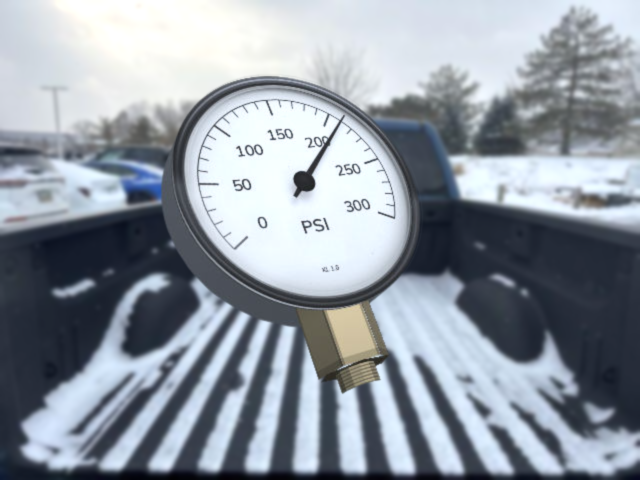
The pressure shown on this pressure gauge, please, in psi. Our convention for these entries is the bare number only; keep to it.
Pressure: 210
